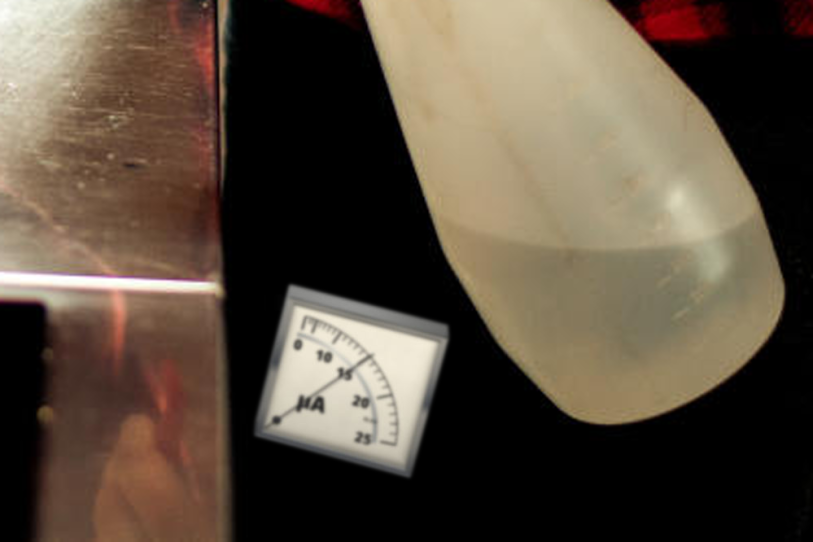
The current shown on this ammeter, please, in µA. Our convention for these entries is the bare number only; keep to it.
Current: 15
